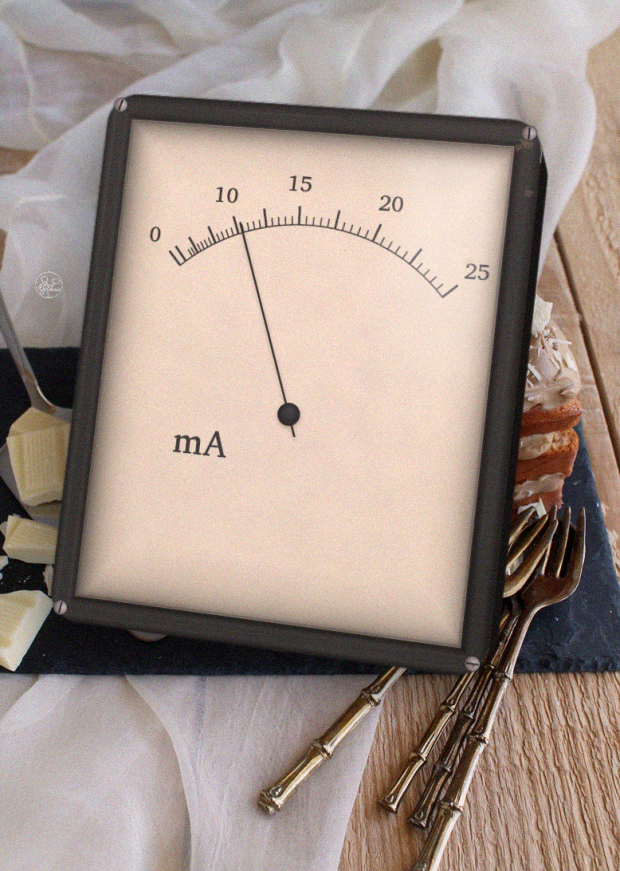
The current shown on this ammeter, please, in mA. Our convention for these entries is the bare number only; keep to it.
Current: 10.5
